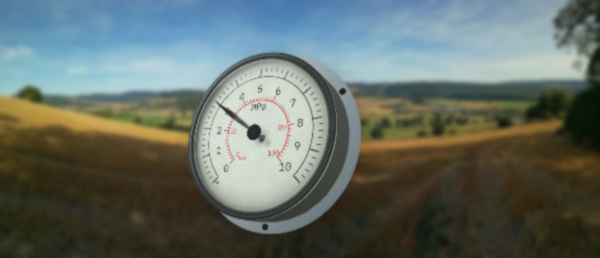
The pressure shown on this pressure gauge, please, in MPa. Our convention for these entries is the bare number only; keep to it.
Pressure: 3
